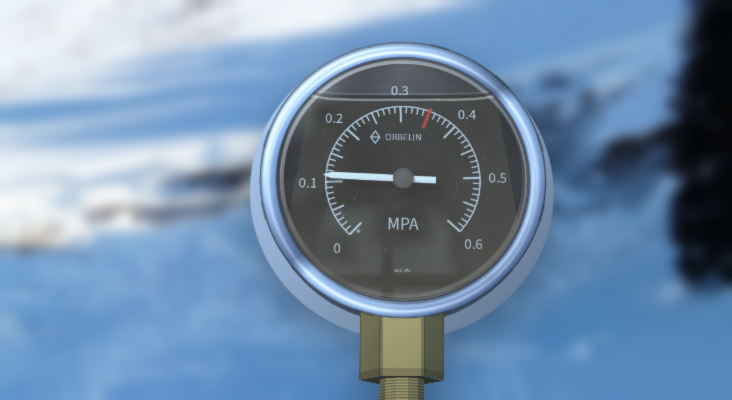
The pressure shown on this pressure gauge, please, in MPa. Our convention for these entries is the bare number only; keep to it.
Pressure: 0.11
